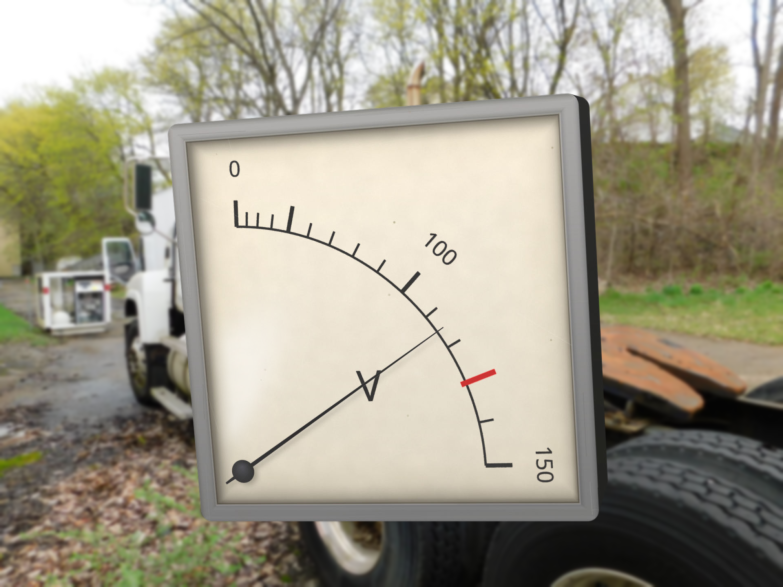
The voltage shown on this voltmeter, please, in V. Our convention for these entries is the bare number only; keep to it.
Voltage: 115
